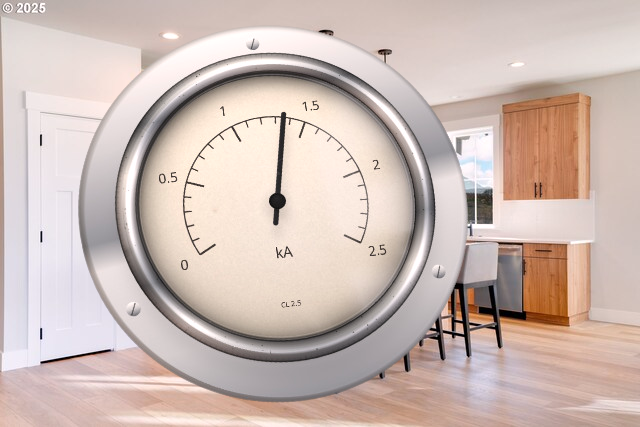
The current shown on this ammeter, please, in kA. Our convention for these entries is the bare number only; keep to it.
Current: 1.35
